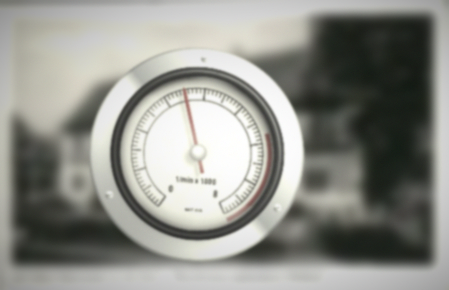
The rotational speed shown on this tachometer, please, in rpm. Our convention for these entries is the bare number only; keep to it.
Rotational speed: 3500
